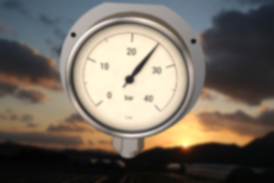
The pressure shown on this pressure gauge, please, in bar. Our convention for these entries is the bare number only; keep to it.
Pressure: 25
